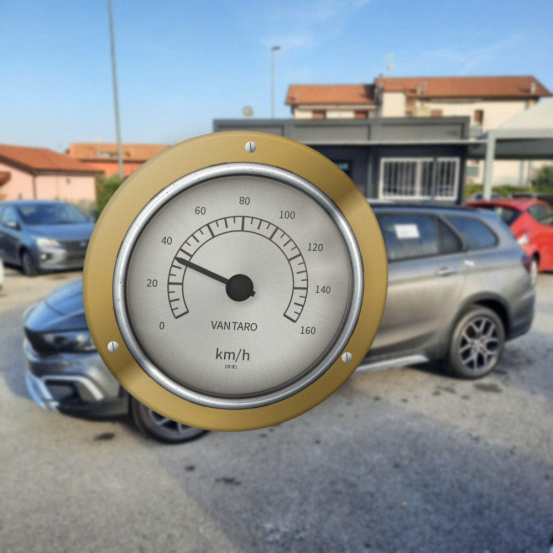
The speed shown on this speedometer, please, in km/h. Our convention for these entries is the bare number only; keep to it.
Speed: 35
